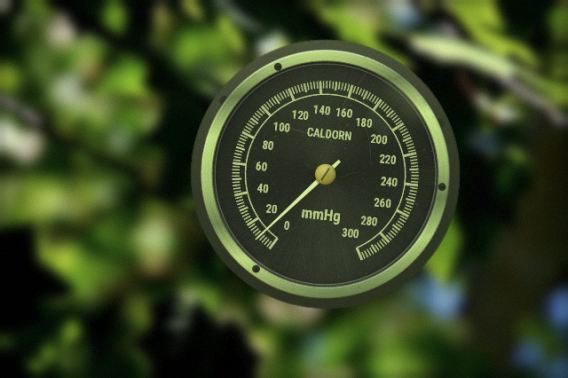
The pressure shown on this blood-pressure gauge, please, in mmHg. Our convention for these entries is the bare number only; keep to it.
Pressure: 10
